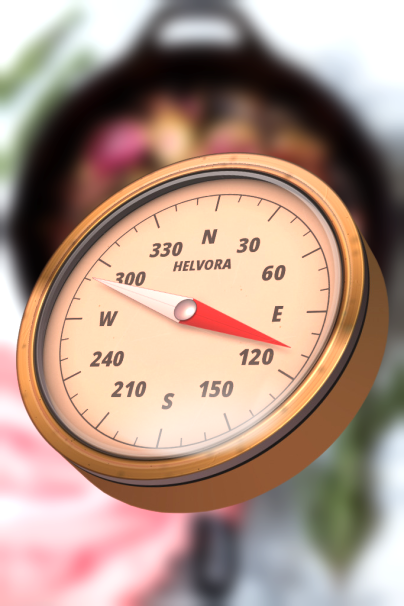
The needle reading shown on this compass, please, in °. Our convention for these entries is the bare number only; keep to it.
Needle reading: 110
